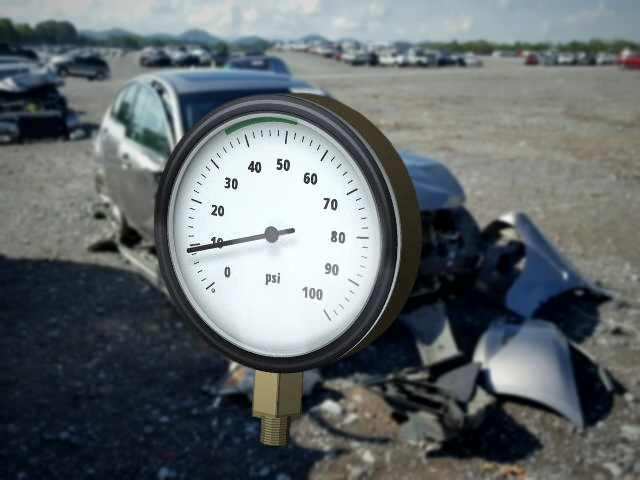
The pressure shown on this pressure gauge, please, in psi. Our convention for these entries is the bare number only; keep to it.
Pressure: 9
